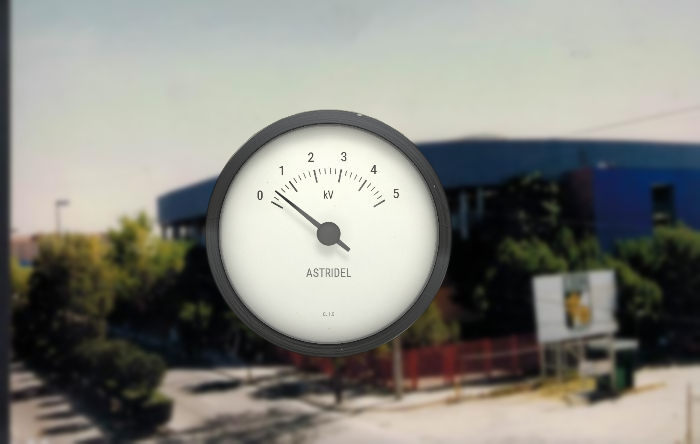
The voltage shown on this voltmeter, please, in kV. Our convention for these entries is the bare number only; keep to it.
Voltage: 0.4
